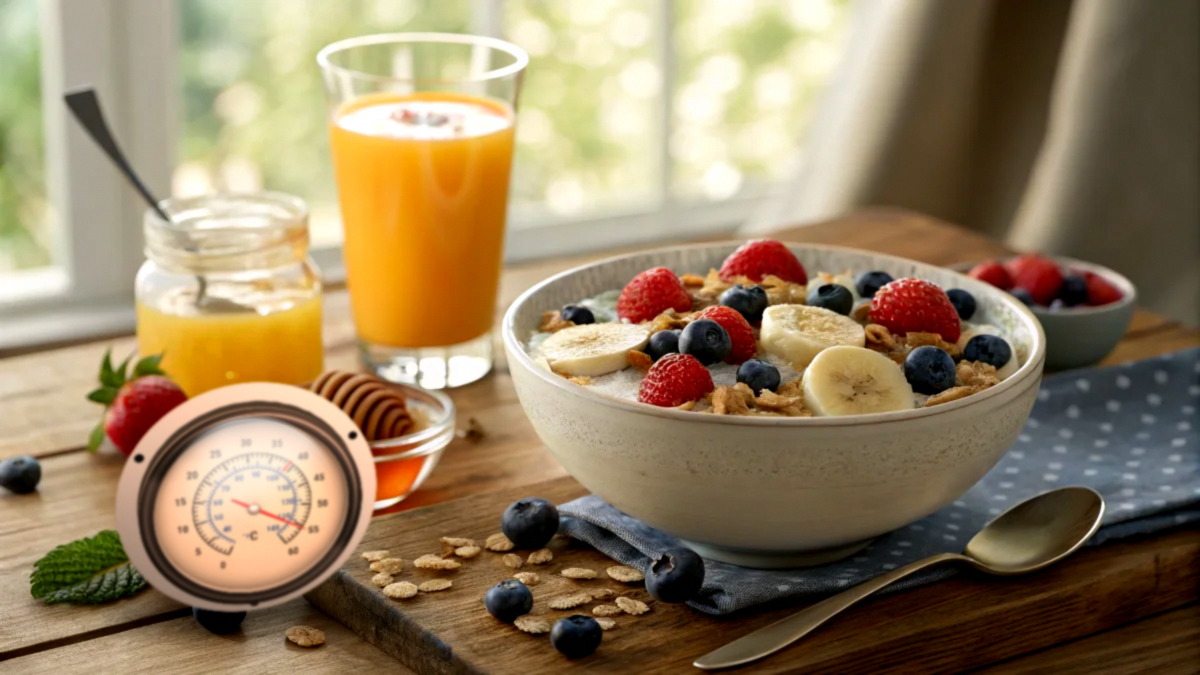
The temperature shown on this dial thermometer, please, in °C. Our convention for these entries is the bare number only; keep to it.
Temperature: 55
